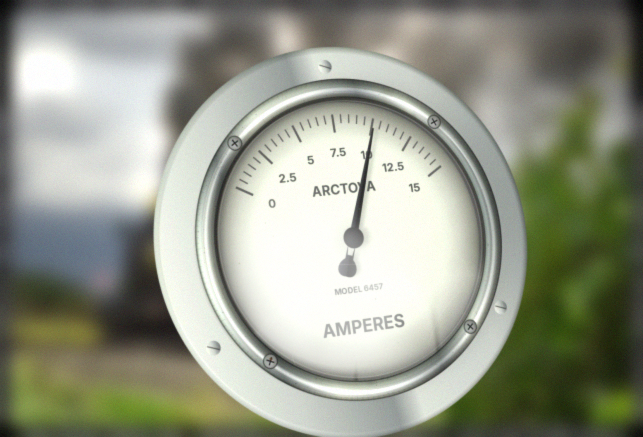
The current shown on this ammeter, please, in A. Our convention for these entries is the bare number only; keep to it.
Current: 10
